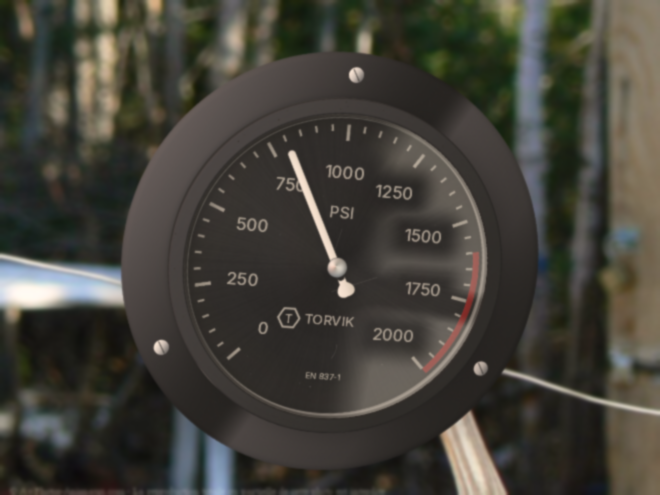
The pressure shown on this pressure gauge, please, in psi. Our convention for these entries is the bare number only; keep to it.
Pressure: 800
